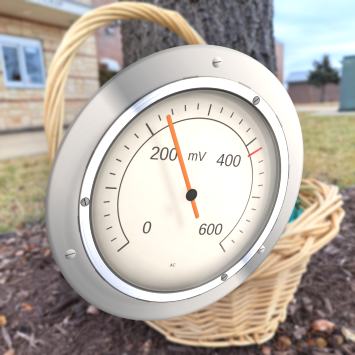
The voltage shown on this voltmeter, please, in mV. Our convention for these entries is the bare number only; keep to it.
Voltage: 230
